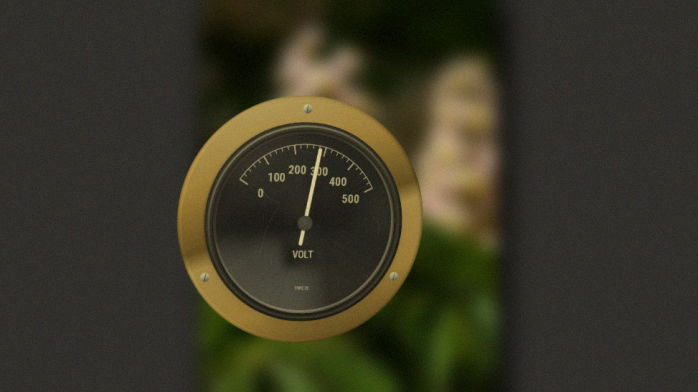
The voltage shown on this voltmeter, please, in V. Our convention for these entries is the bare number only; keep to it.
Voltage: 280
